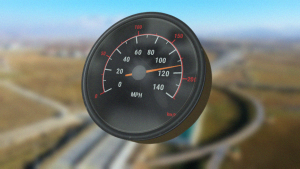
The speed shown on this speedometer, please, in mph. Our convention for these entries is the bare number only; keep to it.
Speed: 115
